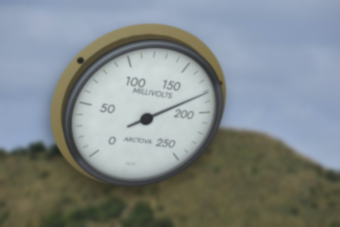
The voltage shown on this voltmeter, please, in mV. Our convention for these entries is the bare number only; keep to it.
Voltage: 180
